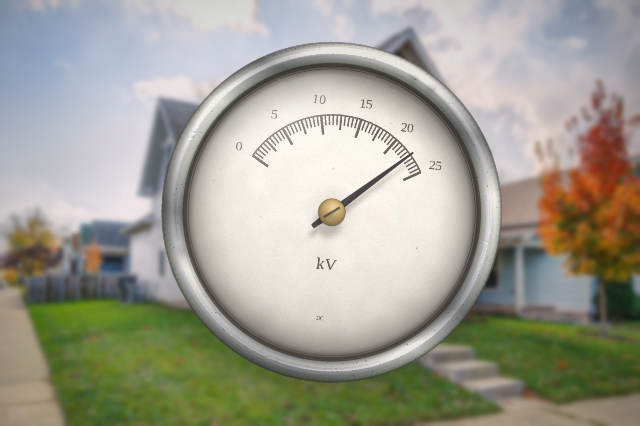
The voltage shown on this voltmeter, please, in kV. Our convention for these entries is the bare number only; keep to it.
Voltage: 22.5
